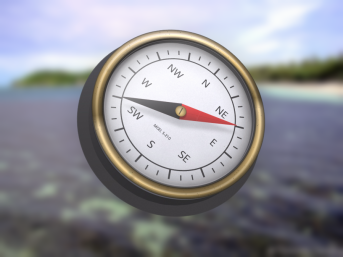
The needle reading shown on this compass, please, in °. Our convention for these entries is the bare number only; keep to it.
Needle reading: 60
